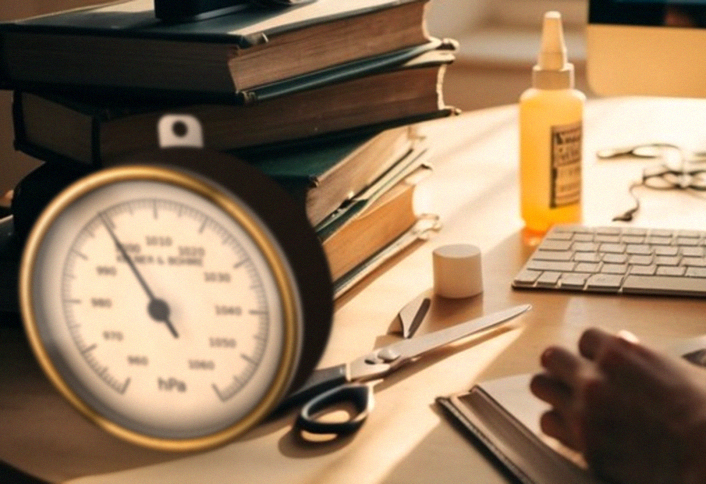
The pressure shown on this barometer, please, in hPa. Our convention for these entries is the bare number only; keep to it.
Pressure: 1000
